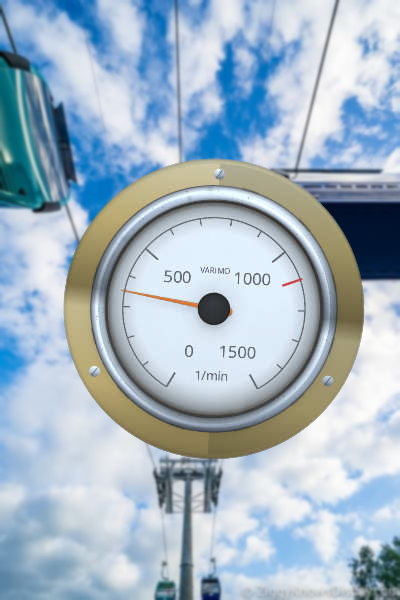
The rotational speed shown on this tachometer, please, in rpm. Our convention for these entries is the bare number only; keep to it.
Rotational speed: 350
